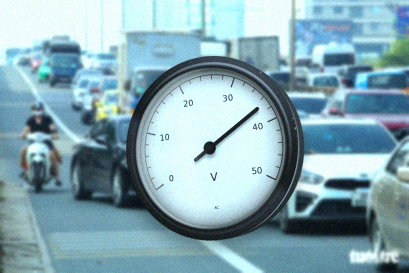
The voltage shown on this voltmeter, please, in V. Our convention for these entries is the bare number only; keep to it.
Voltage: 37
